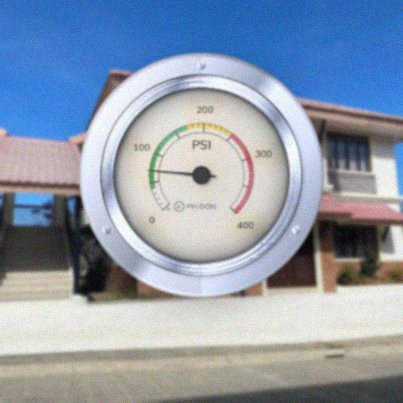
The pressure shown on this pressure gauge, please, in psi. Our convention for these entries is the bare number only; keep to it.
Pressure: 70
